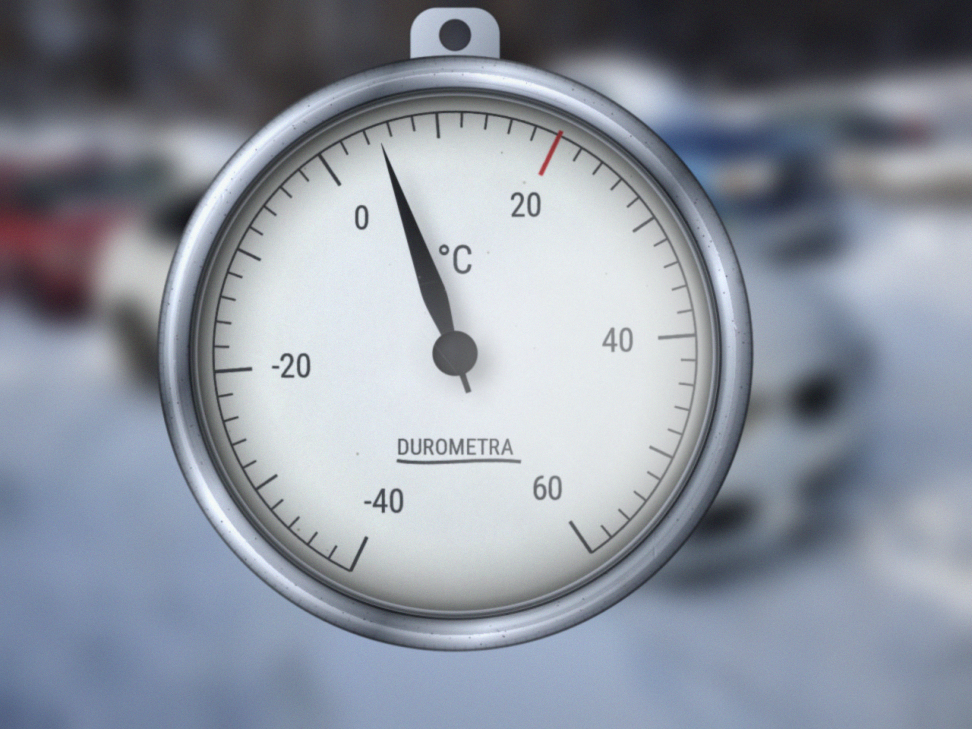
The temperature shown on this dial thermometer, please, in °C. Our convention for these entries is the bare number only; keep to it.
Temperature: 5
